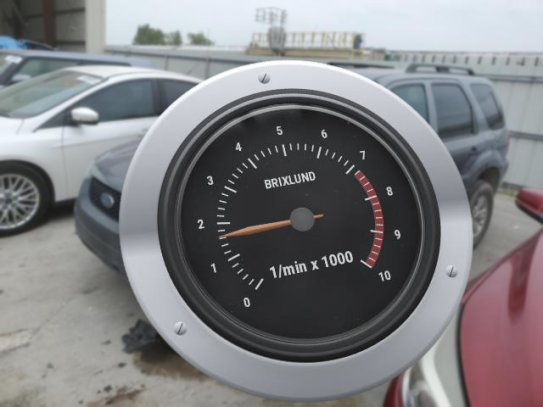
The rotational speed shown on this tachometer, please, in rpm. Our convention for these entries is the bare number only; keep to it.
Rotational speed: 1600
